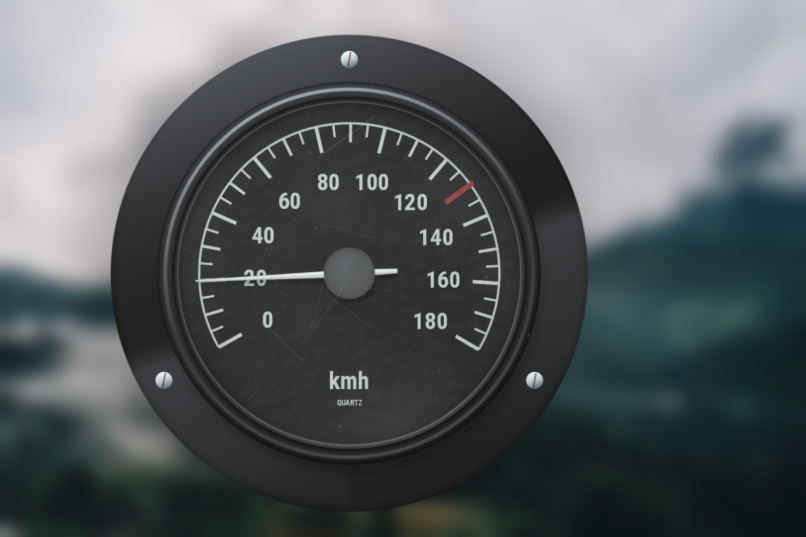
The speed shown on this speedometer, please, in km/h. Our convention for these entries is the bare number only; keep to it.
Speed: 20
